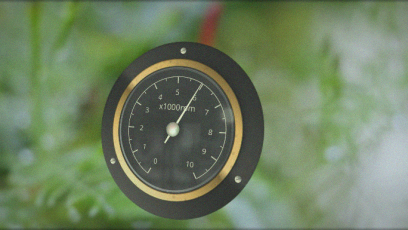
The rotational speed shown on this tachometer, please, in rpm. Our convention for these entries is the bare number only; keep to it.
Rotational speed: 6000
